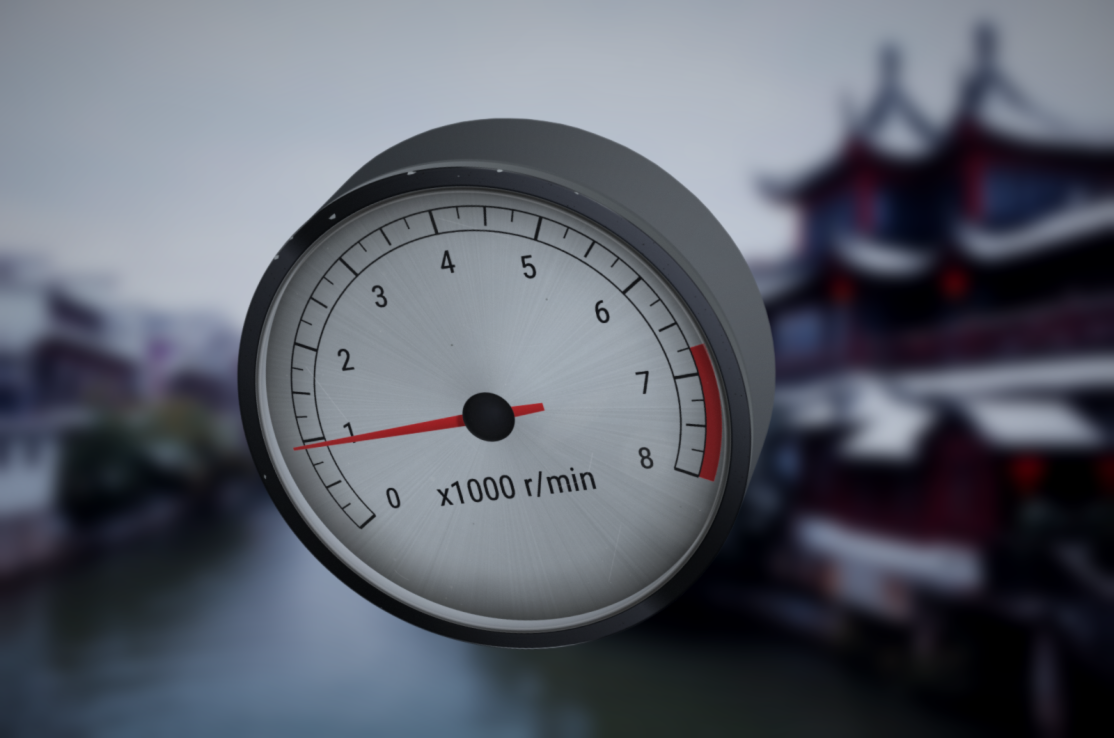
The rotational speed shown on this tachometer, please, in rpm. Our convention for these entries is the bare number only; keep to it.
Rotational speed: 1000
